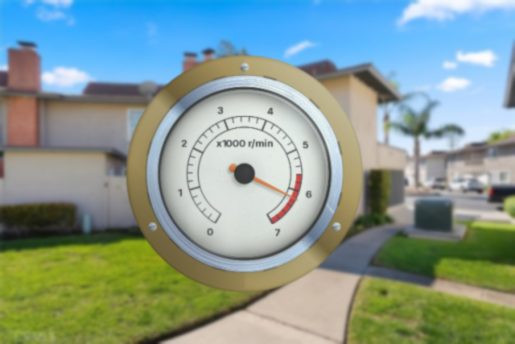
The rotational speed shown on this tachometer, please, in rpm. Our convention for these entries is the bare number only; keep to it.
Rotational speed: 6200
